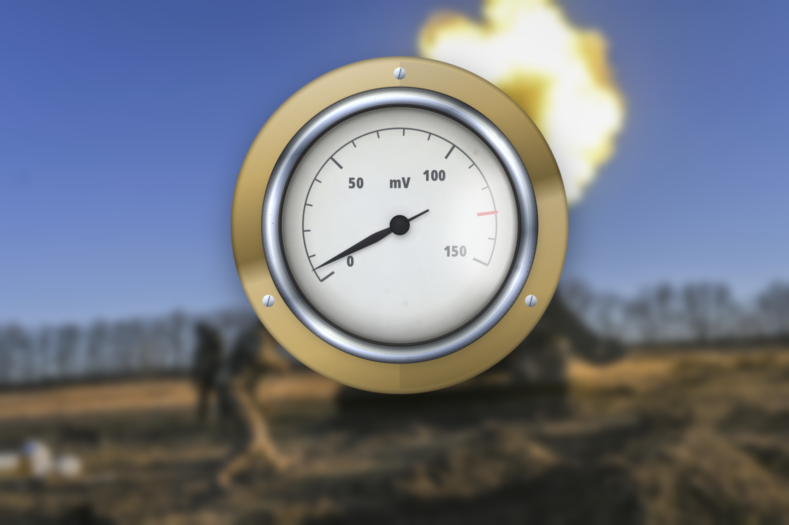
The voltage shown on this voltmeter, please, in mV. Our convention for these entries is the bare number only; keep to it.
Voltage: 5
